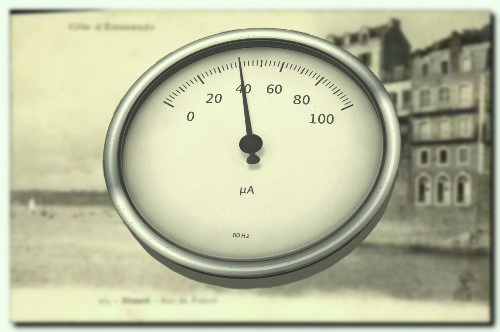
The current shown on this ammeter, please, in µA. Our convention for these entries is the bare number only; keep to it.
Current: 40
